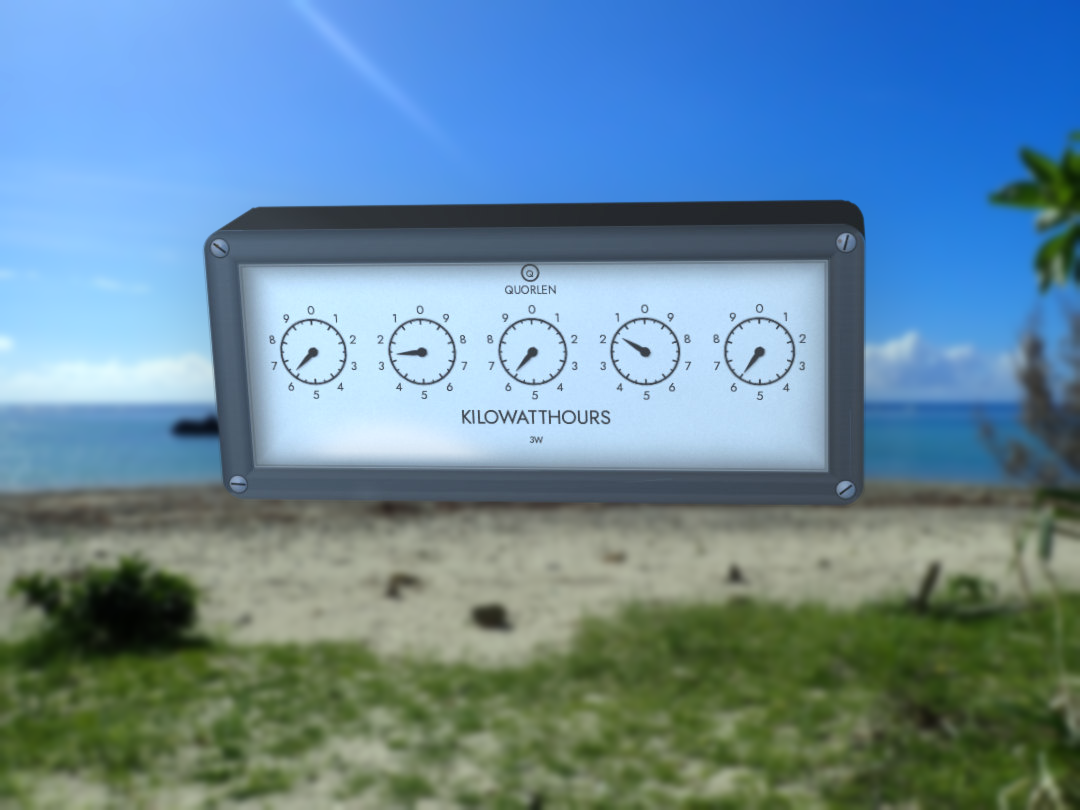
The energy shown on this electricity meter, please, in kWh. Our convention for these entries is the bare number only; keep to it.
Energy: 62616
